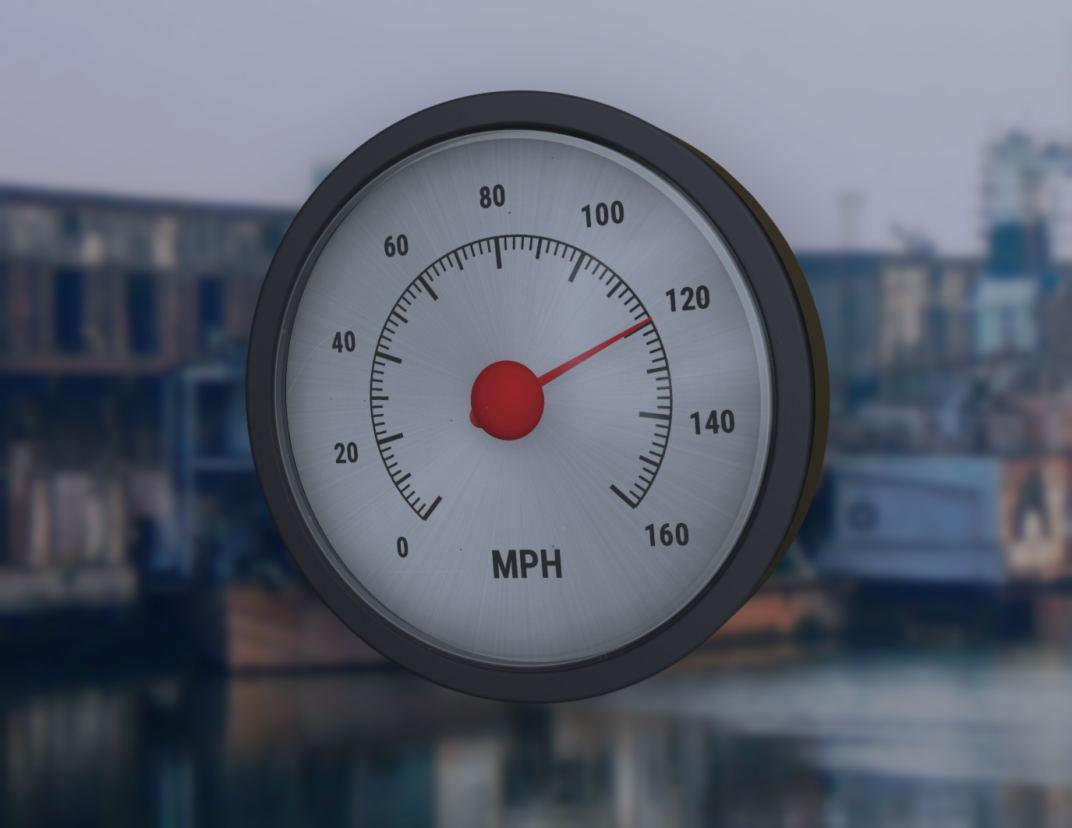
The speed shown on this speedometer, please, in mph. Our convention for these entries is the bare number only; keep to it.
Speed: 120
